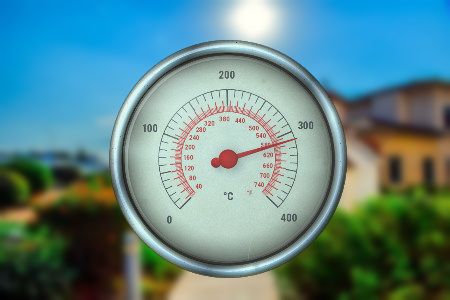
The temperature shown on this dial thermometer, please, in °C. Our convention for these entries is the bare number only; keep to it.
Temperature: 310
